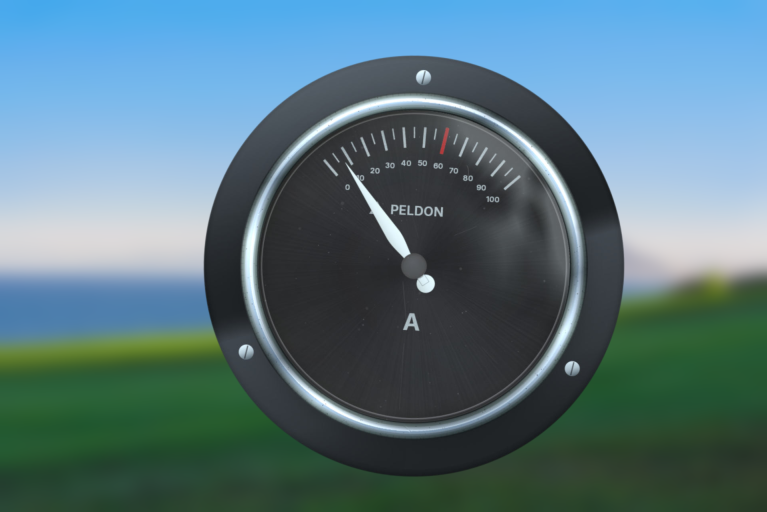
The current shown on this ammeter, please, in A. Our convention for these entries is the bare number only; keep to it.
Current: 7.5
